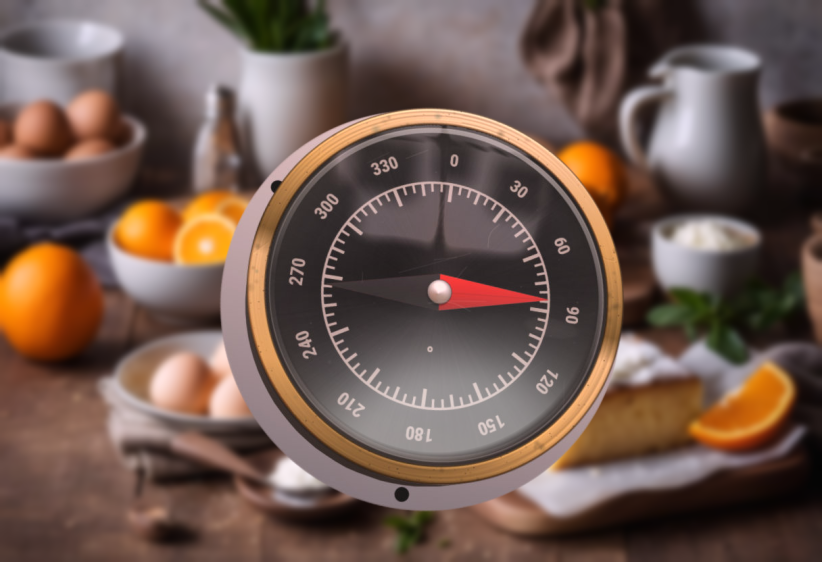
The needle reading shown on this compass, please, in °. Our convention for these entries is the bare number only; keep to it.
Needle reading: 85
